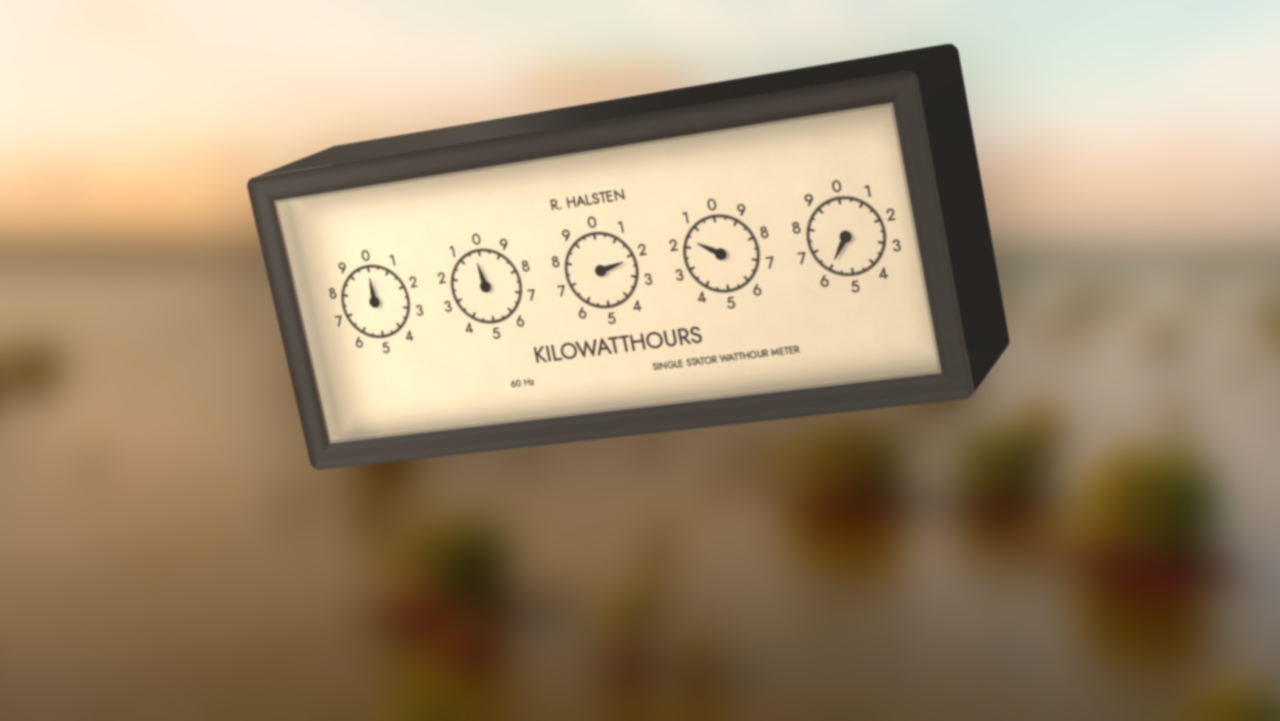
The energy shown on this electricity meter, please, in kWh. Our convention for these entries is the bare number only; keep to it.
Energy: 216
